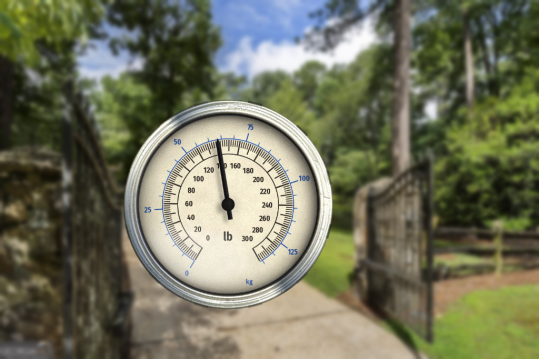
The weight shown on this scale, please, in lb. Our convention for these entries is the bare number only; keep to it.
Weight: 140
